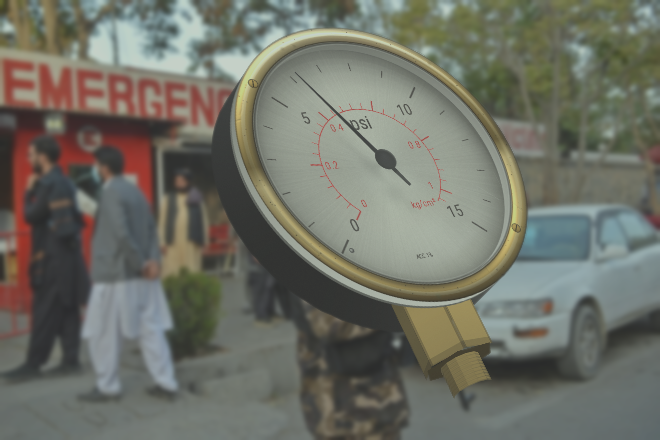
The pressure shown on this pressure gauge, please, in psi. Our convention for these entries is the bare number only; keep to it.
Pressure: 6
